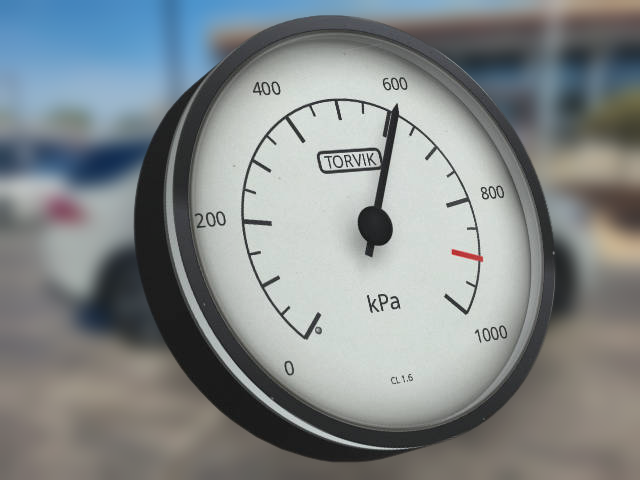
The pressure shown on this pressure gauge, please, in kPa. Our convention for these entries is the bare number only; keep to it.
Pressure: 600
